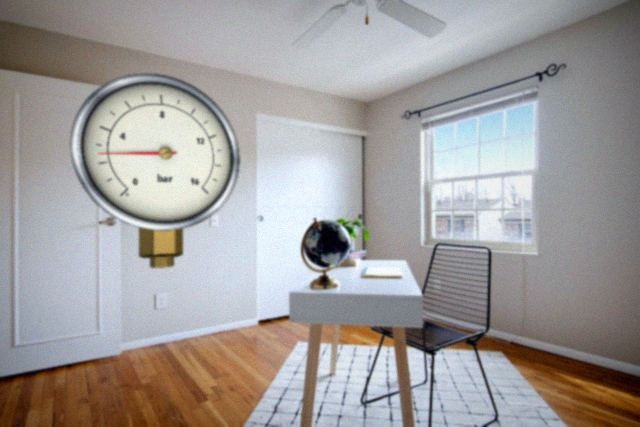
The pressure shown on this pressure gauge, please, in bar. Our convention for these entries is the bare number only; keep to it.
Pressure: 2.5
